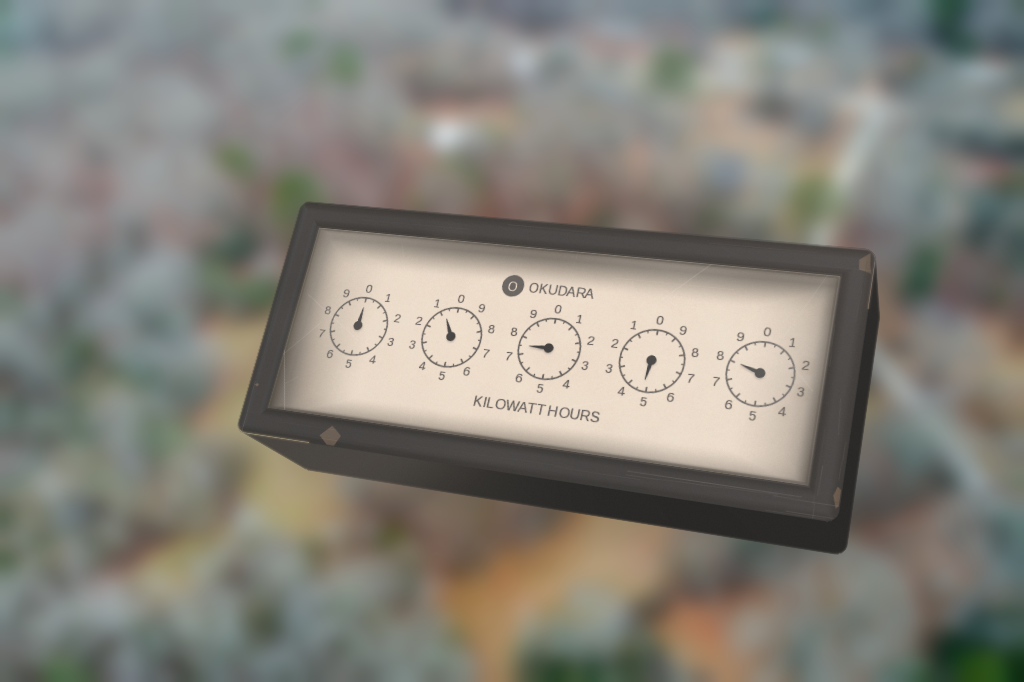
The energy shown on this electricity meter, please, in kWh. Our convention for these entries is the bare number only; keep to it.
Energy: 748
